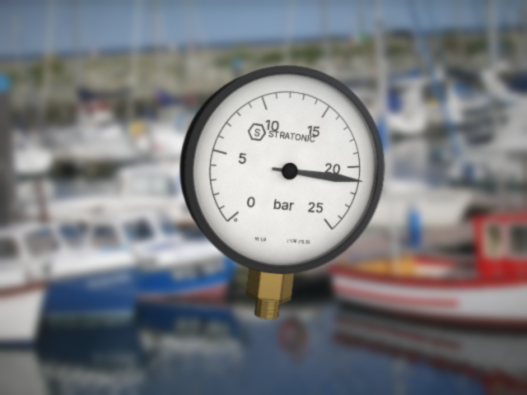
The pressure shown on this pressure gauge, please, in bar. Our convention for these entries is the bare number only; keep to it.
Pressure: 21
